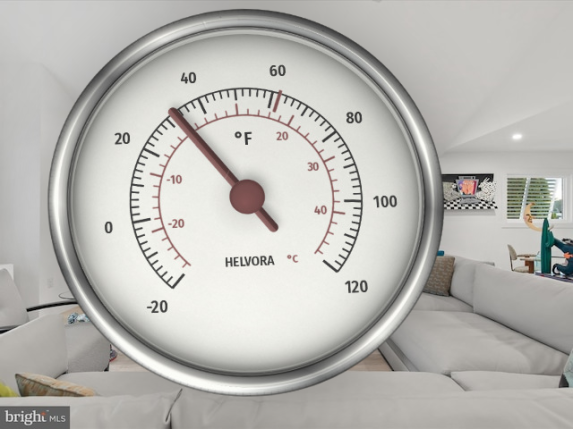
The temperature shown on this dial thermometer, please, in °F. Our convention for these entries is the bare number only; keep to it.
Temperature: 32
